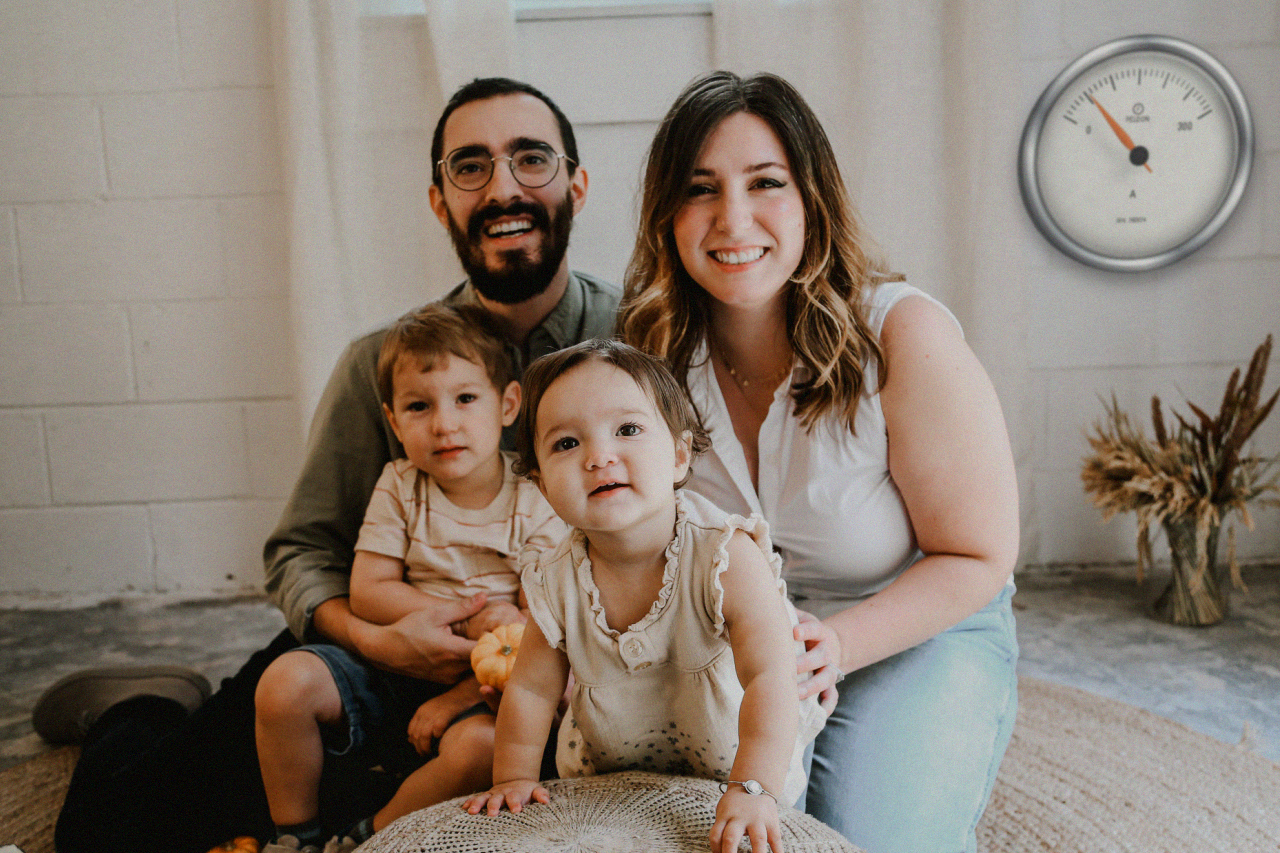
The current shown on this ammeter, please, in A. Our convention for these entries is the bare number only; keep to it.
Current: 50
